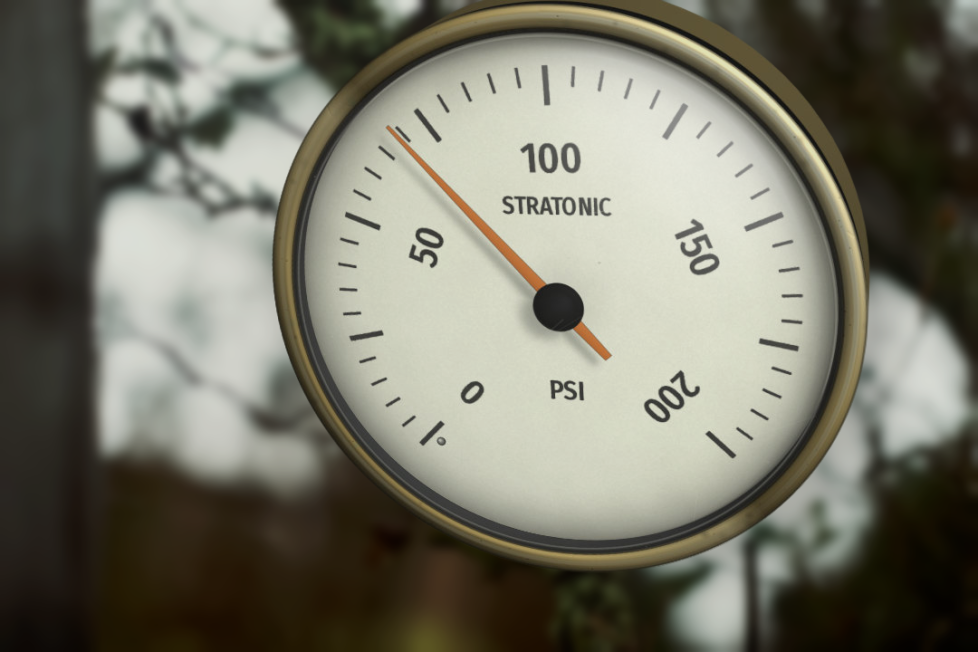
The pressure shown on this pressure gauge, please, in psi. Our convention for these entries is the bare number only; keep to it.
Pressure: 70
